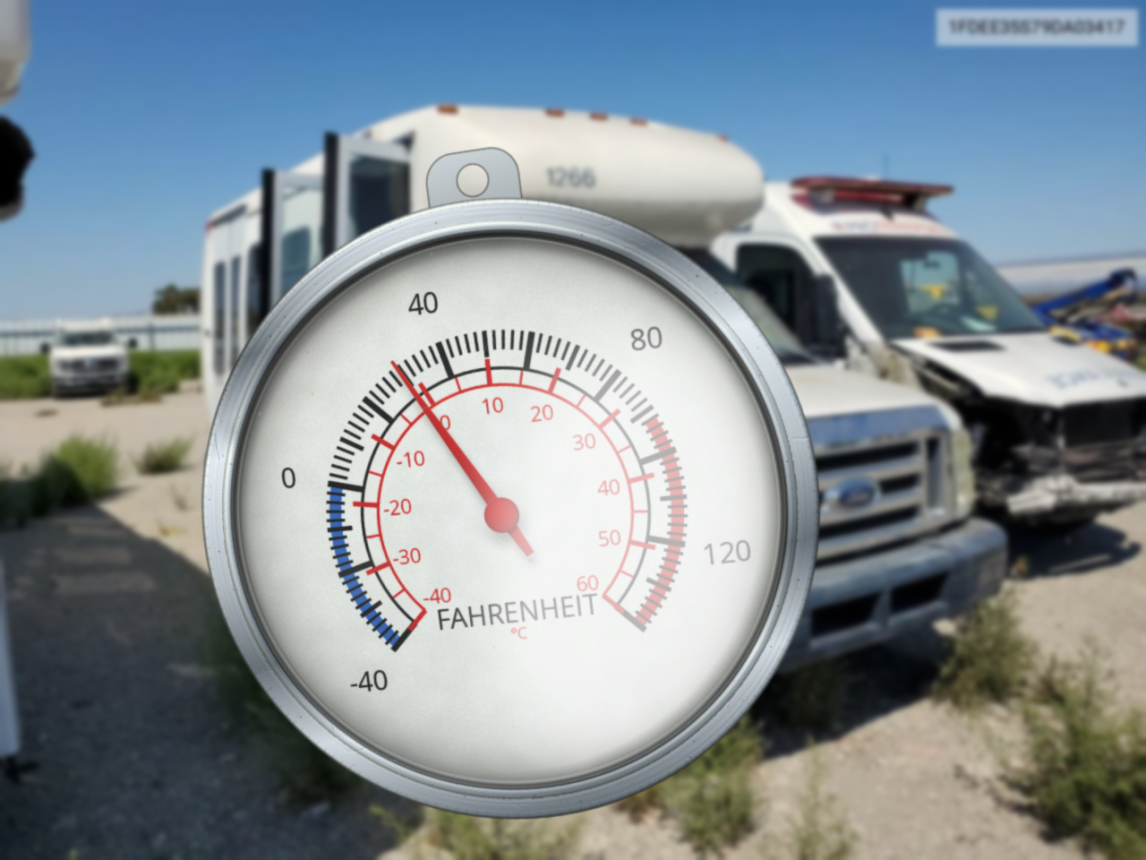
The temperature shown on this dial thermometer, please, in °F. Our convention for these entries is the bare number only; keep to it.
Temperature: 30
